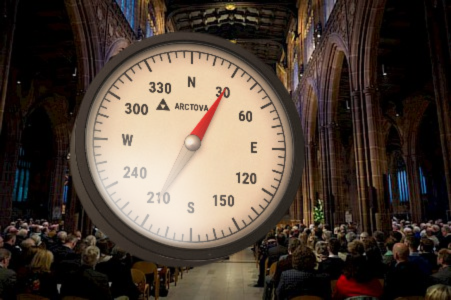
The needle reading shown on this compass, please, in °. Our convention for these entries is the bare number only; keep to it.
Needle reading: 30
